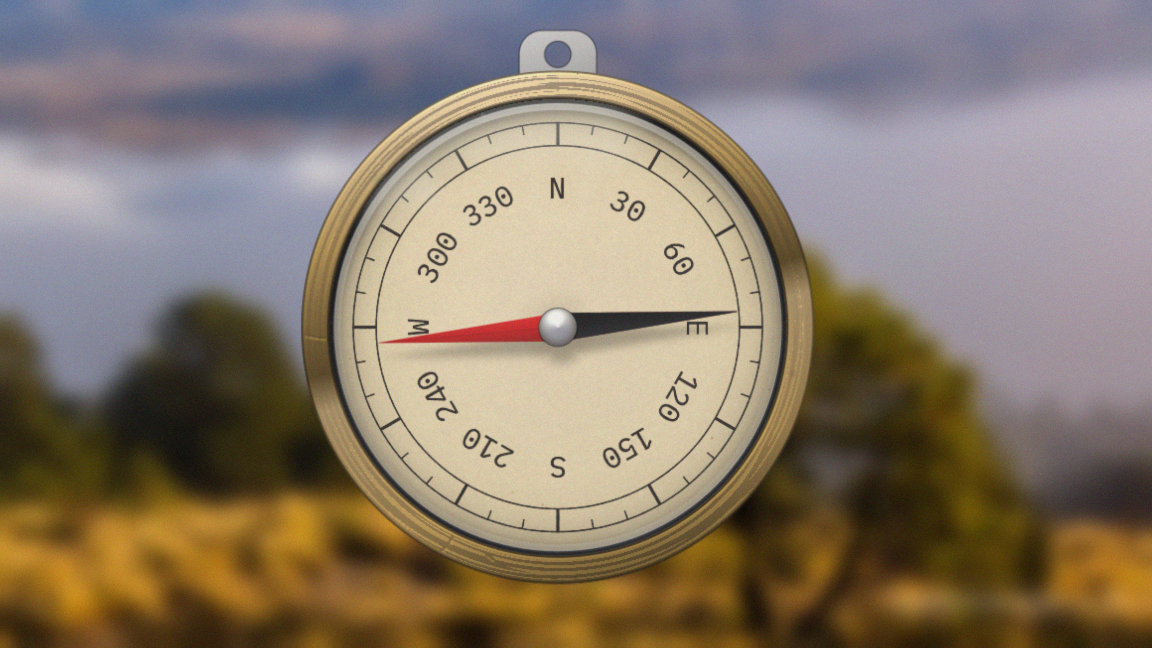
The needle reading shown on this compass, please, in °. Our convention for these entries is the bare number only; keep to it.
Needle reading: 265
